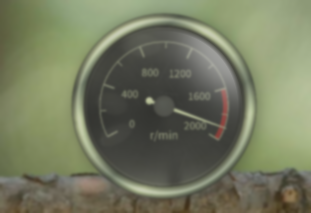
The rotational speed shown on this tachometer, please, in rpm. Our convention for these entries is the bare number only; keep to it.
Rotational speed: 1900
